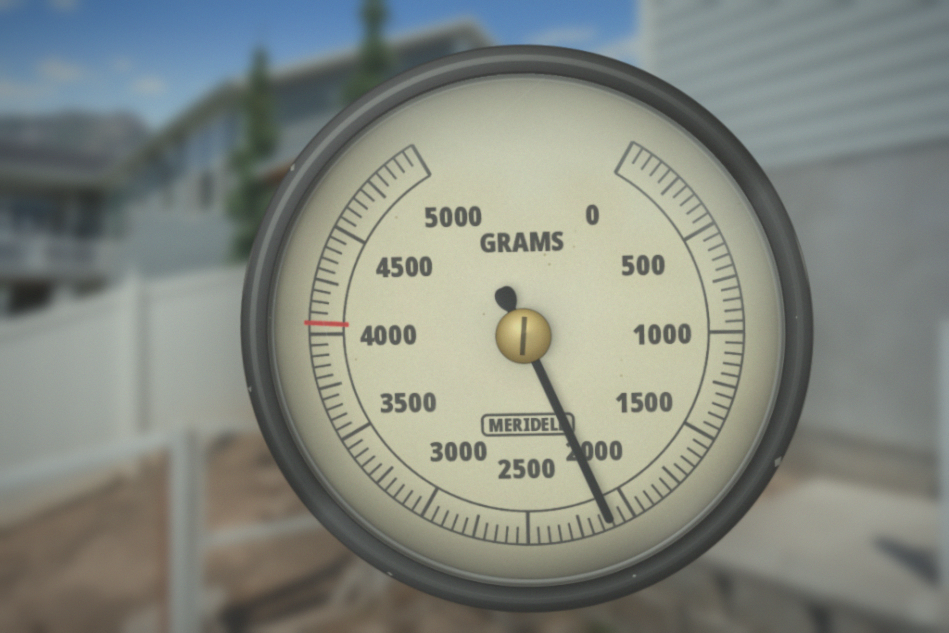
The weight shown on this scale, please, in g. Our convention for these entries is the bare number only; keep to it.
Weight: 2100
